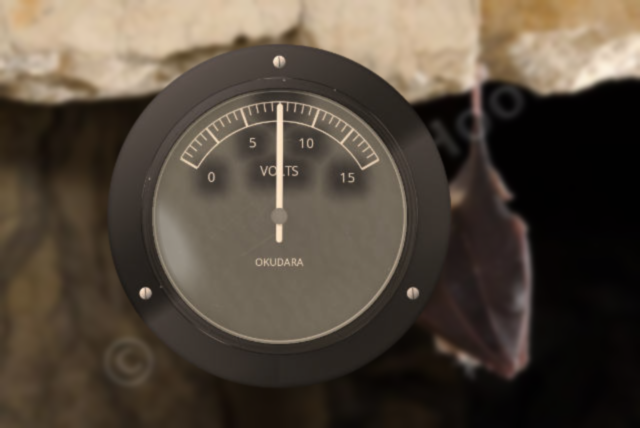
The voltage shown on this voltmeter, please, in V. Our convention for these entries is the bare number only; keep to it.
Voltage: 7.5
